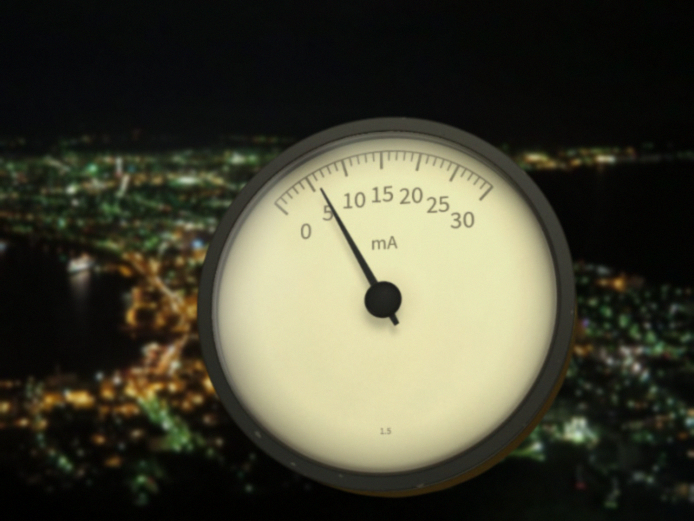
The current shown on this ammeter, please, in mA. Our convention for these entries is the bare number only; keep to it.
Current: 6
